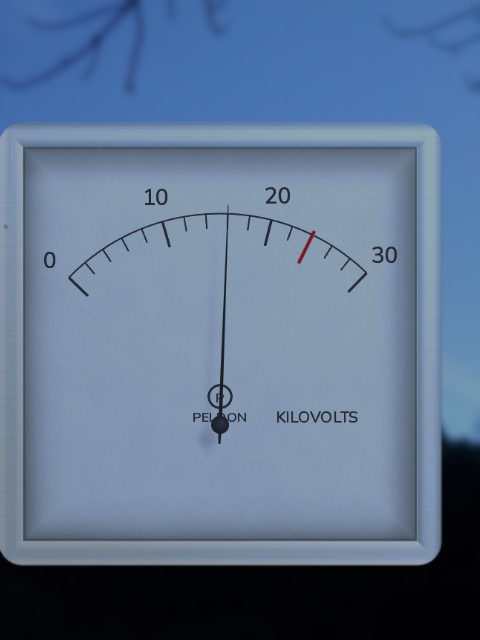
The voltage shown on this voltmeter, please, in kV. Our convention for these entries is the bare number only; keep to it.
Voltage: 16
